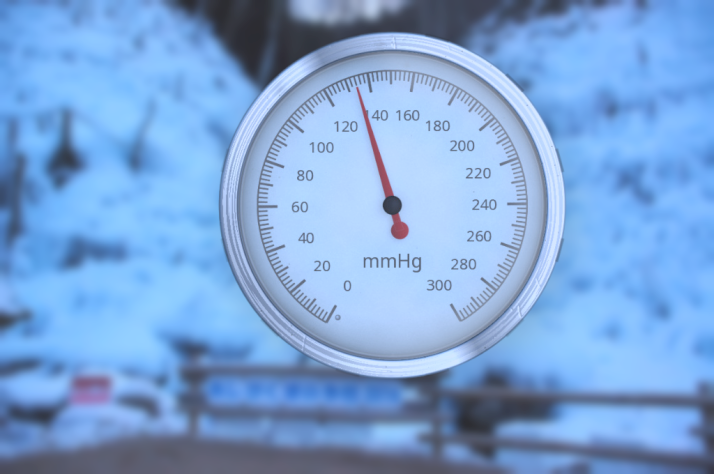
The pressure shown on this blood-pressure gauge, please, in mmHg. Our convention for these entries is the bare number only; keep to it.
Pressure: 134
